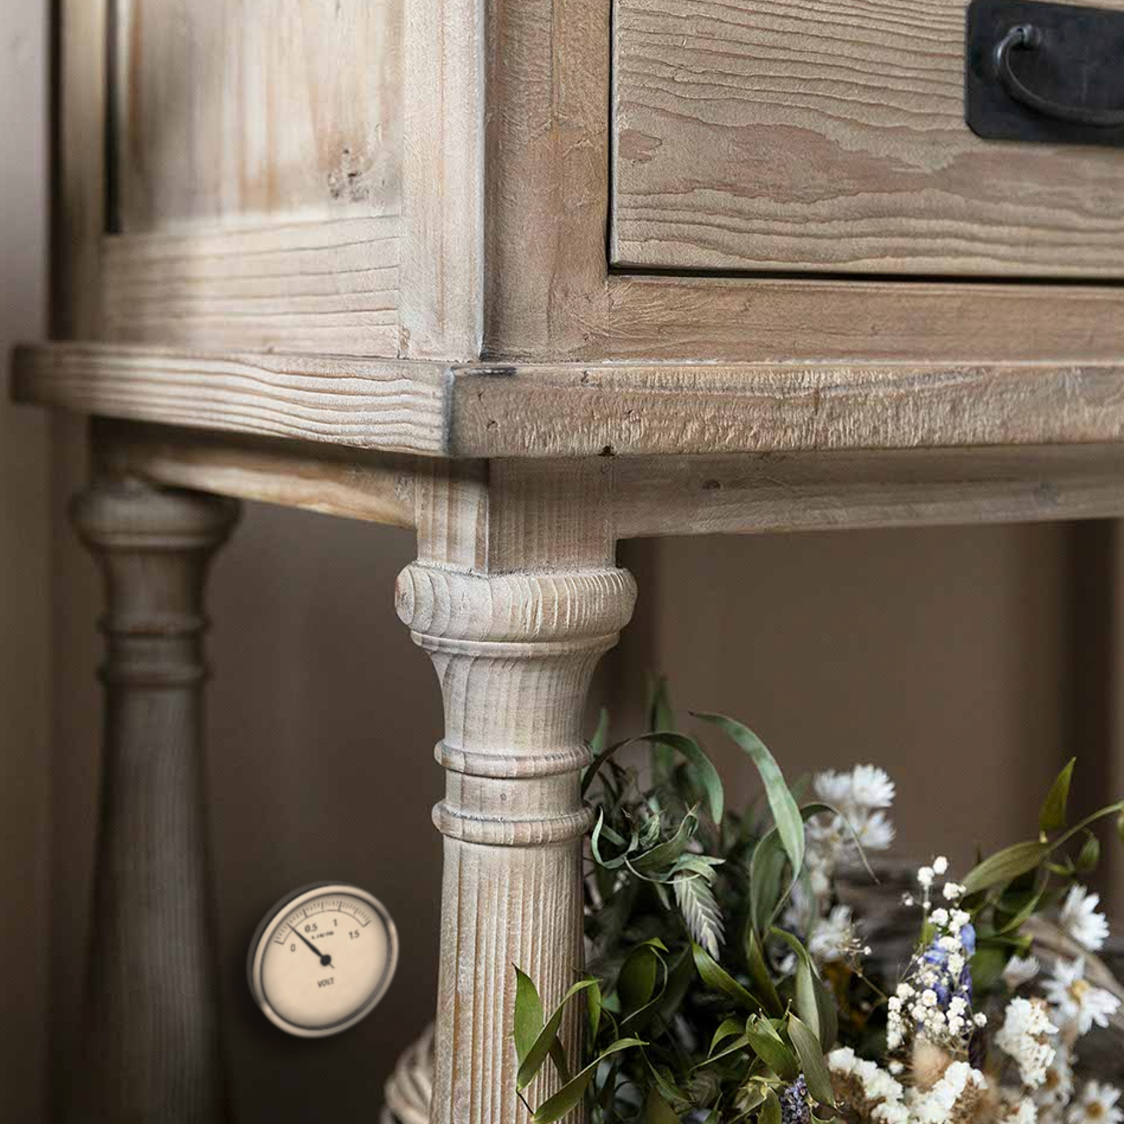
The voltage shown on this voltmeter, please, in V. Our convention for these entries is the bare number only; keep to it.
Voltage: 0.25
